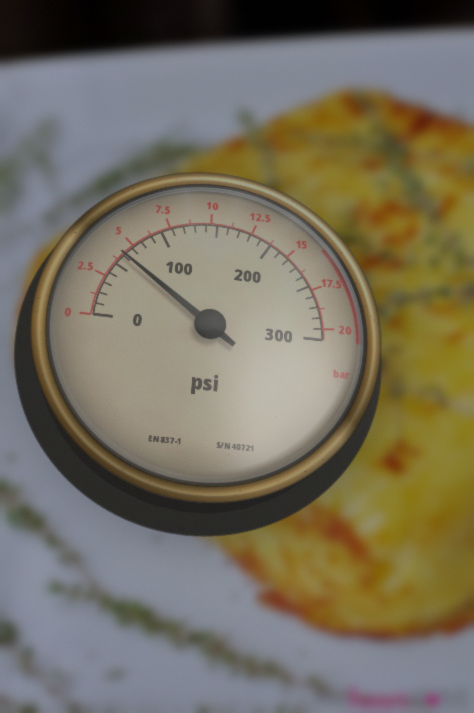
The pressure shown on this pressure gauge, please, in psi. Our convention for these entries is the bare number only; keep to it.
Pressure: 60
